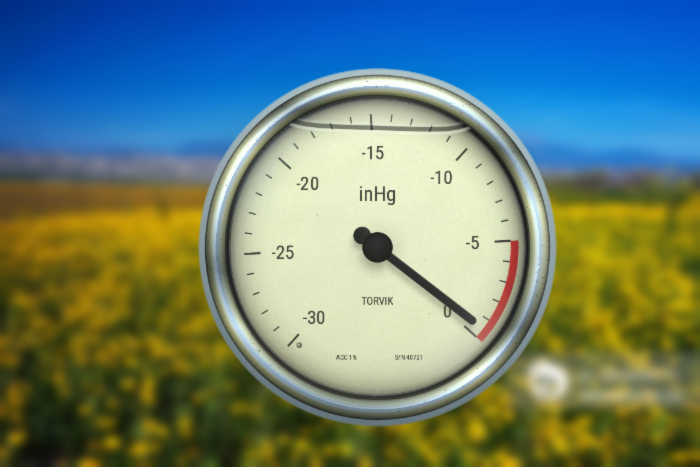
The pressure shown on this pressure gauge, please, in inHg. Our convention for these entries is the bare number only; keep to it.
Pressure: -0.5
